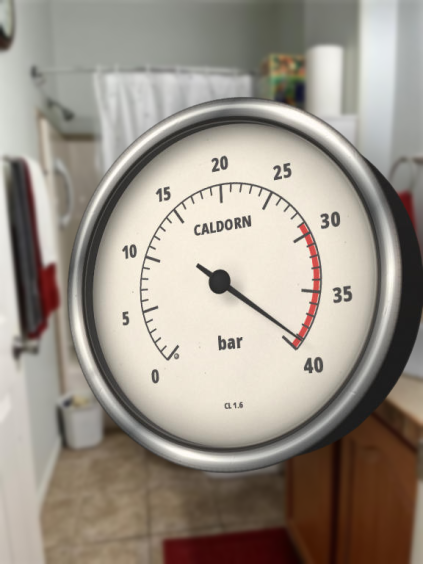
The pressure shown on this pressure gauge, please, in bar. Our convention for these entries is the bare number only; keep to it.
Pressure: 39
